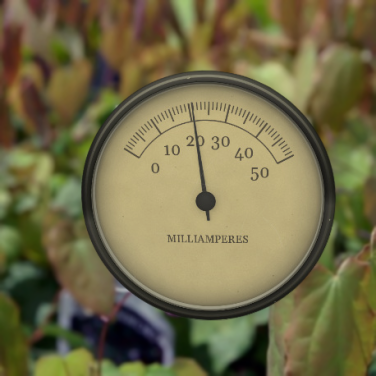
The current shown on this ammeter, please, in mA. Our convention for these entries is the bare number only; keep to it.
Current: 21
